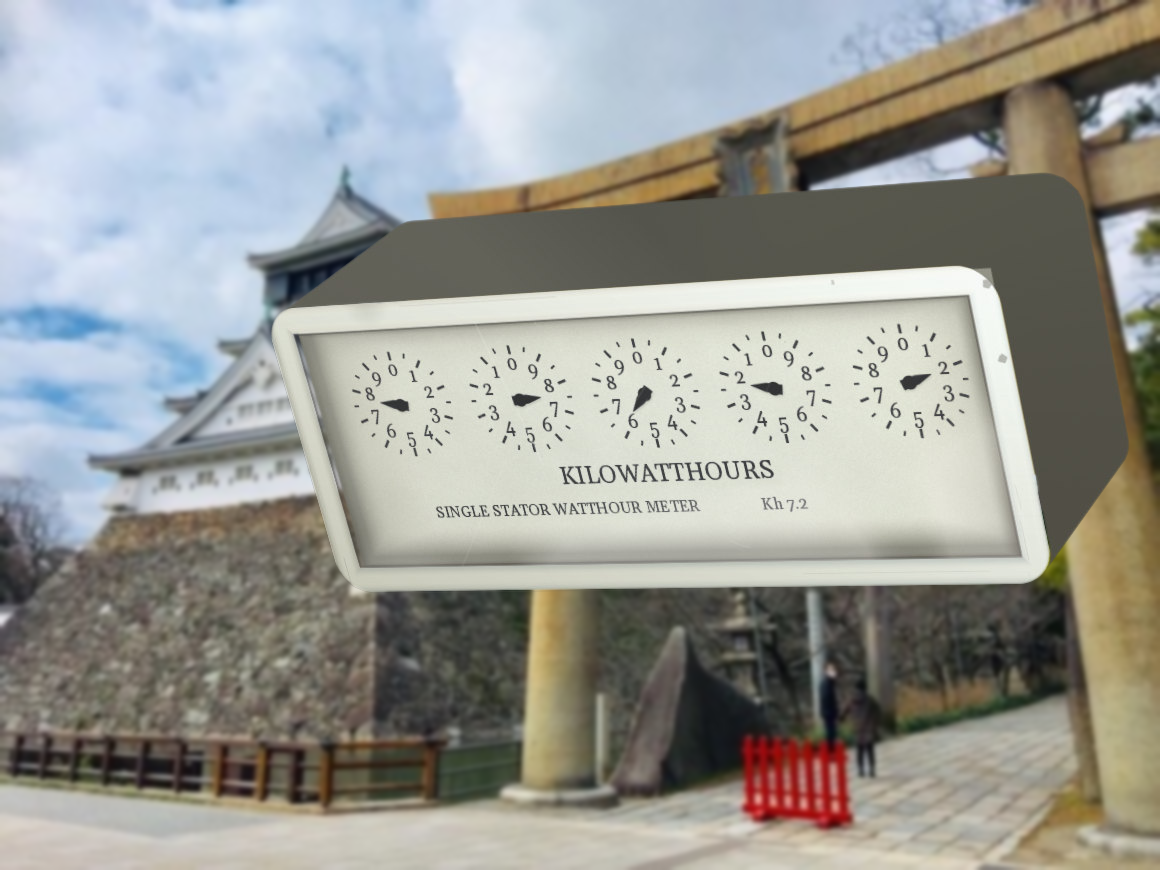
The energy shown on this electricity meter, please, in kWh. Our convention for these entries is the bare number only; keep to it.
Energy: 77622
